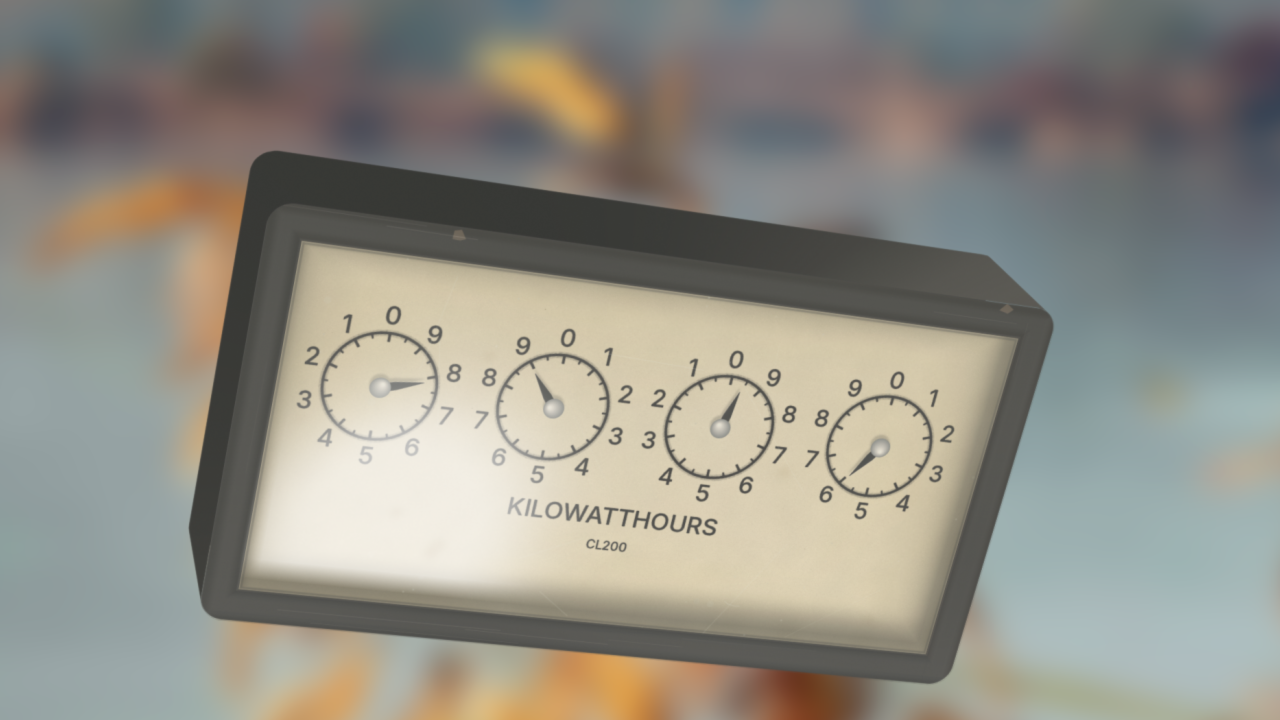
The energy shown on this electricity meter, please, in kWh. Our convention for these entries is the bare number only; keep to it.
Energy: 7896
